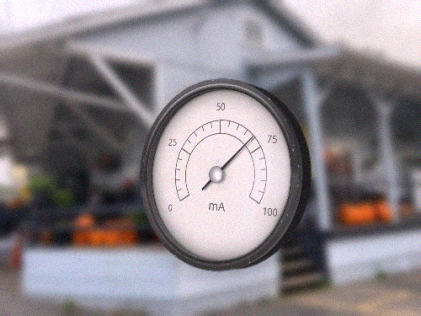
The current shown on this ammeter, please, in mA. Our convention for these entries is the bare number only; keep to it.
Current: 70
